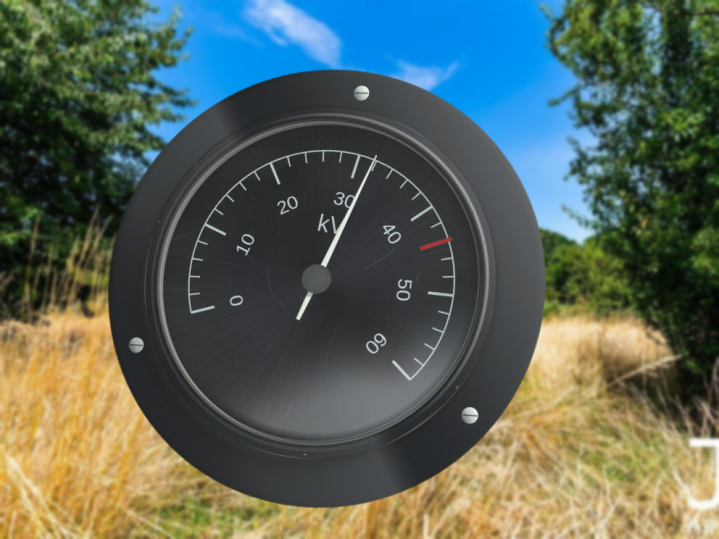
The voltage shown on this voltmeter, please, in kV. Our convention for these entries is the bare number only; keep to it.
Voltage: 32
